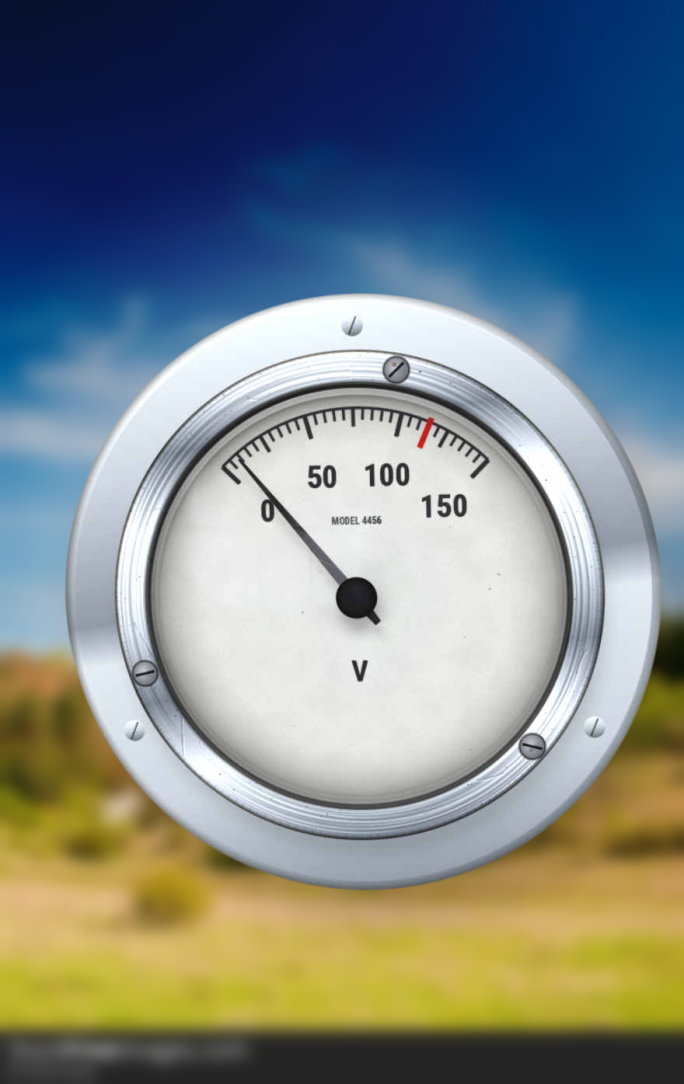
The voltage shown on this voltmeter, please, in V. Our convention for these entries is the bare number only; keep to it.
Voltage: 10
